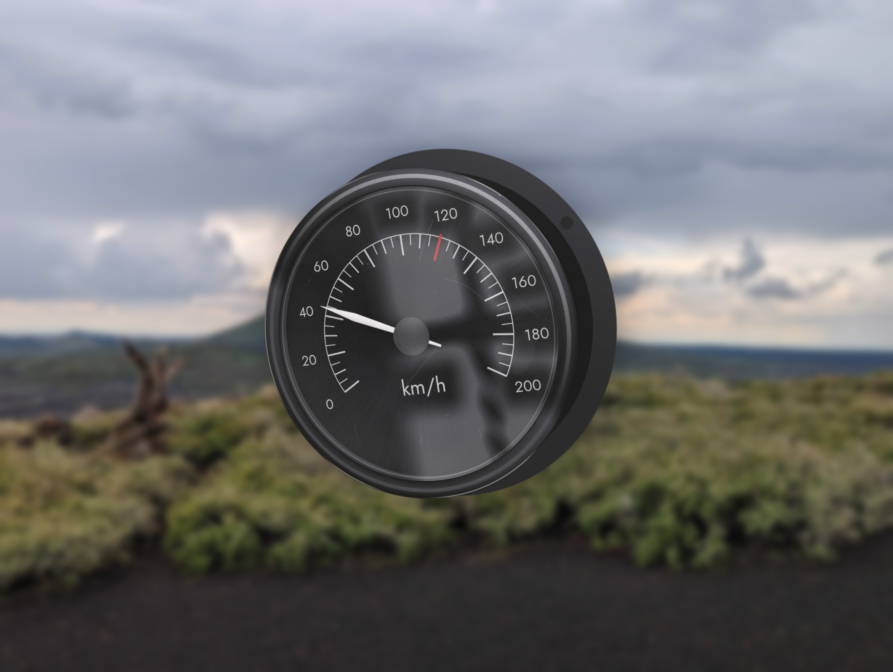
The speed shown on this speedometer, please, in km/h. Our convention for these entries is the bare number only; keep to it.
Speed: 45
